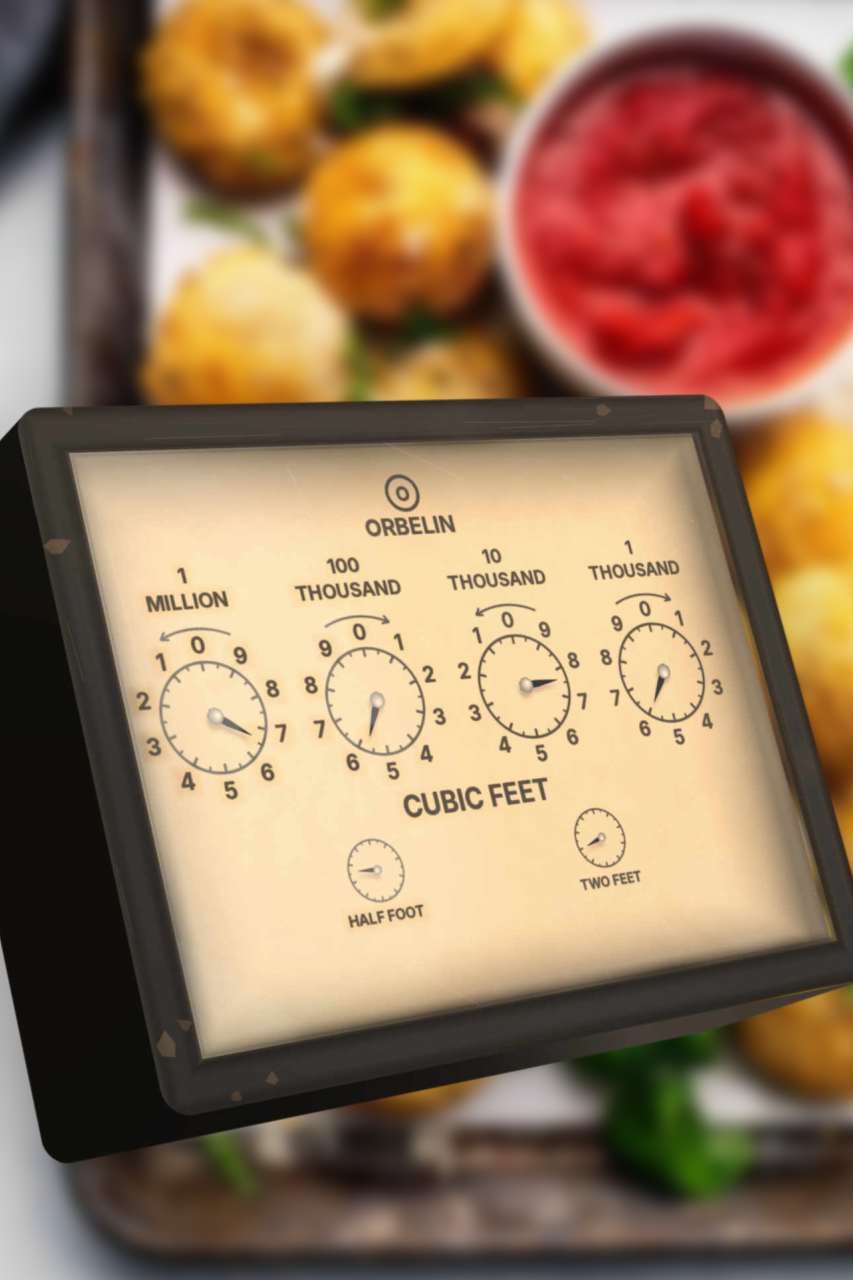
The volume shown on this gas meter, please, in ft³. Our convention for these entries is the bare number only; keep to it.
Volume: 657600
